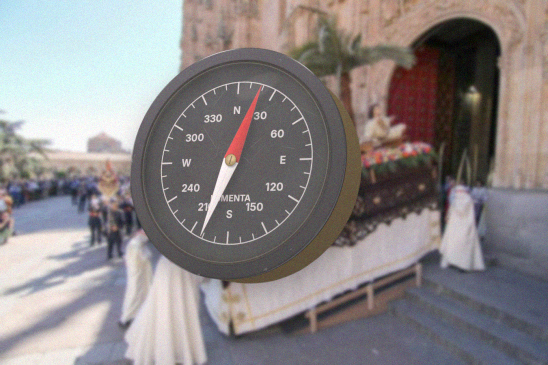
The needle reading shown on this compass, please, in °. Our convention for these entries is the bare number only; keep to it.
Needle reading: 20
